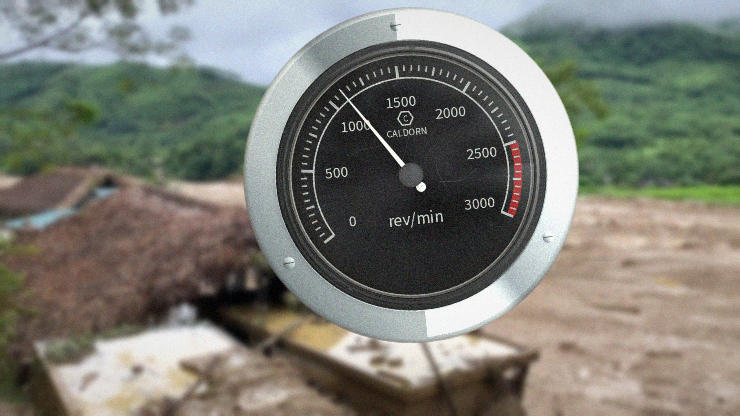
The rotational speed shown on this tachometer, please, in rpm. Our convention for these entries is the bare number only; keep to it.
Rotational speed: 1100
